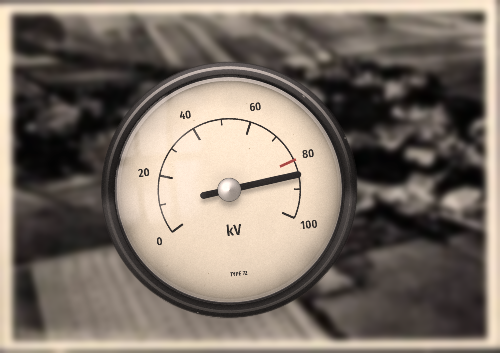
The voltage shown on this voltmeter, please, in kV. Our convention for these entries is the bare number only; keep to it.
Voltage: 85
